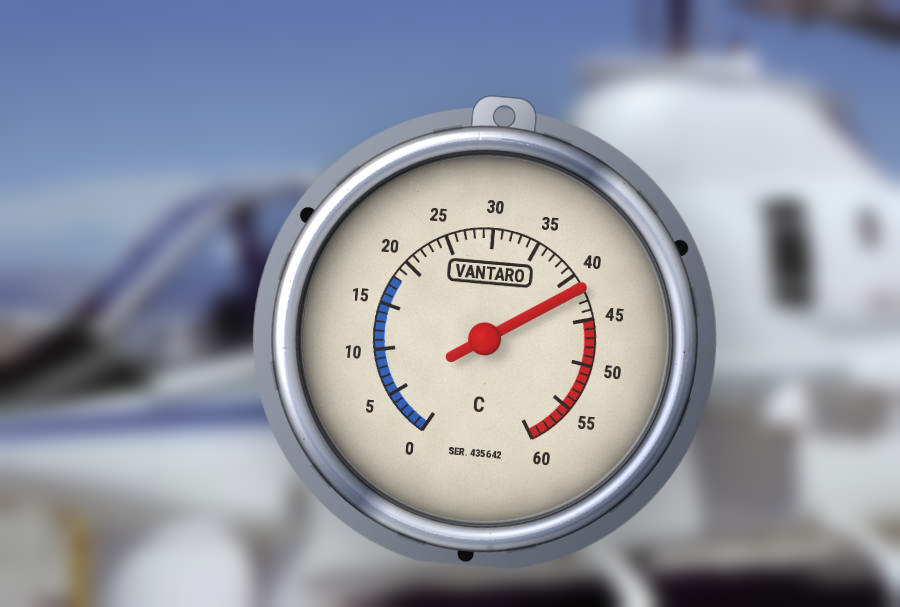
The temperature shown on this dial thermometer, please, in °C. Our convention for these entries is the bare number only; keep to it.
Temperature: 41.5
